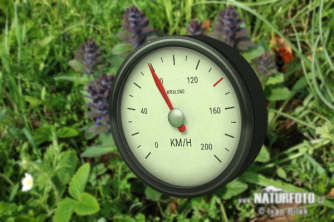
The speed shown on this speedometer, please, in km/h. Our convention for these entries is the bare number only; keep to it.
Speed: 80
